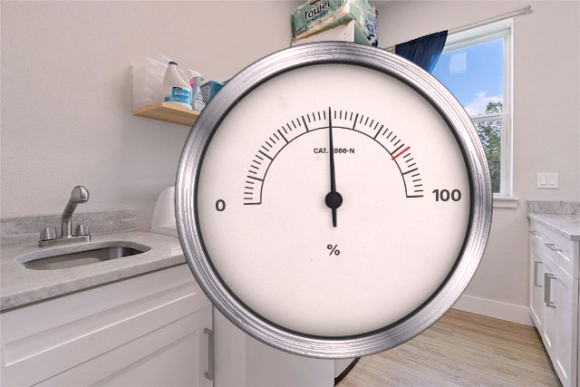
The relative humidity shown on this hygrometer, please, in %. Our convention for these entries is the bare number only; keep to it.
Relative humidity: 50
